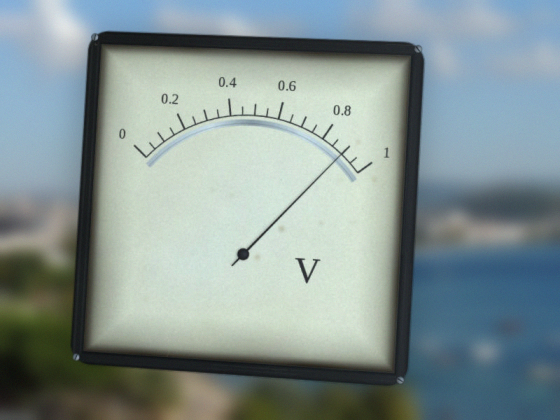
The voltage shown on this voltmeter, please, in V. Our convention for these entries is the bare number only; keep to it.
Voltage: 0.9
